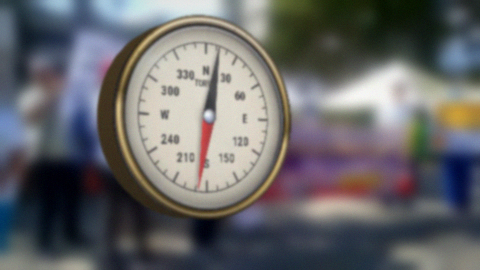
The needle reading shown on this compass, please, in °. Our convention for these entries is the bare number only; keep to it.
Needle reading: 190
